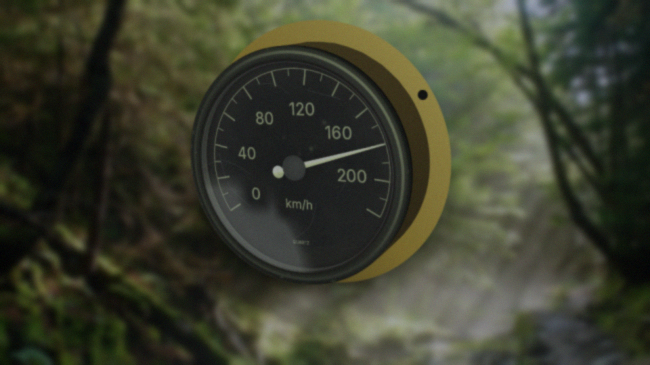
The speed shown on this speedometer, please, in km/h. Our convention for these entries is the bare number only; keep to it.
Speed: 180
